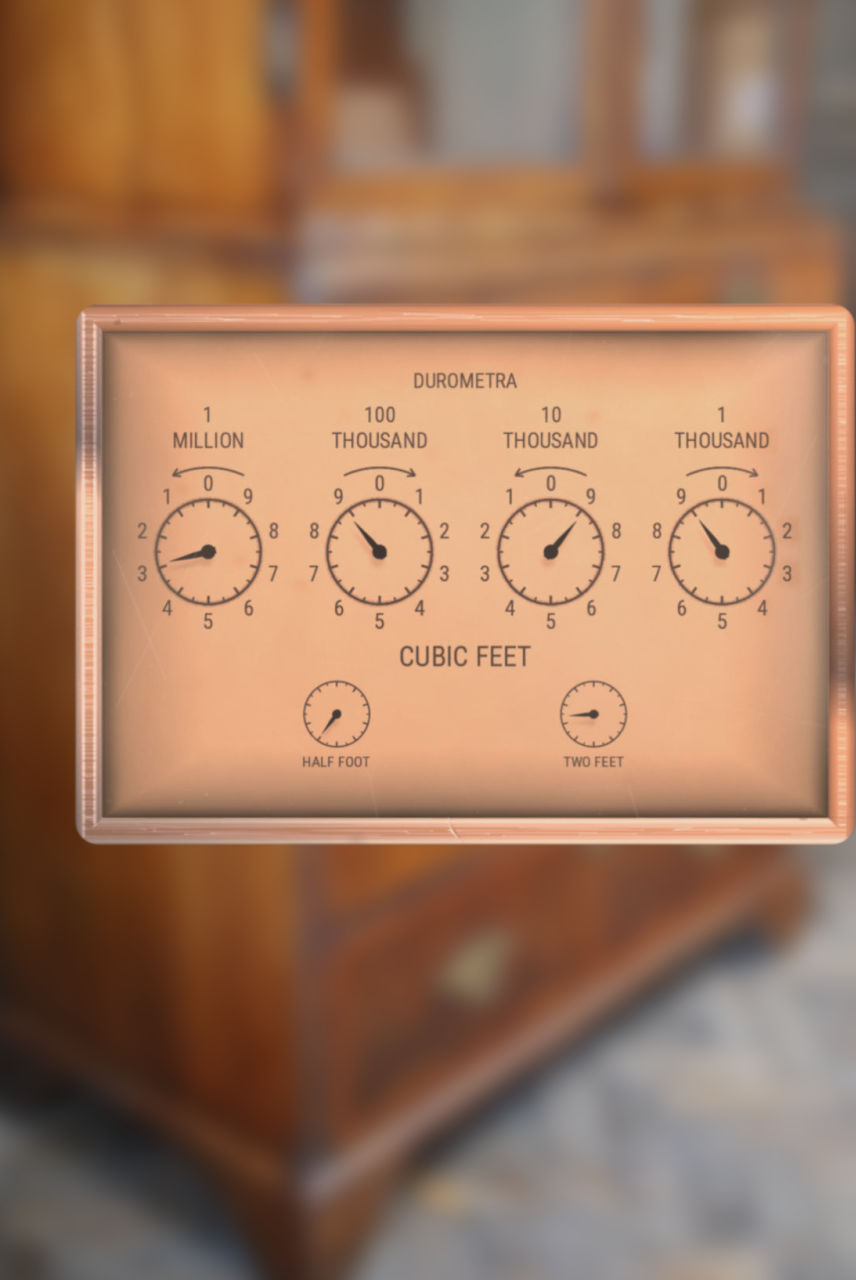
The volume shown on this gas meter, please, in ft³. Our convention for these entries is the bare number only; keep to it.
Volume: 288900
